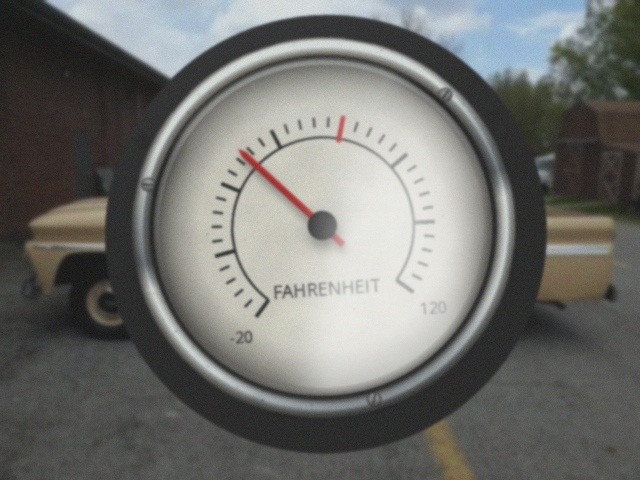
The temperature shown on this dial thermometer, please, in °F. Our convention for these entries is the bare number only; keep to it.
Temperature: 30
